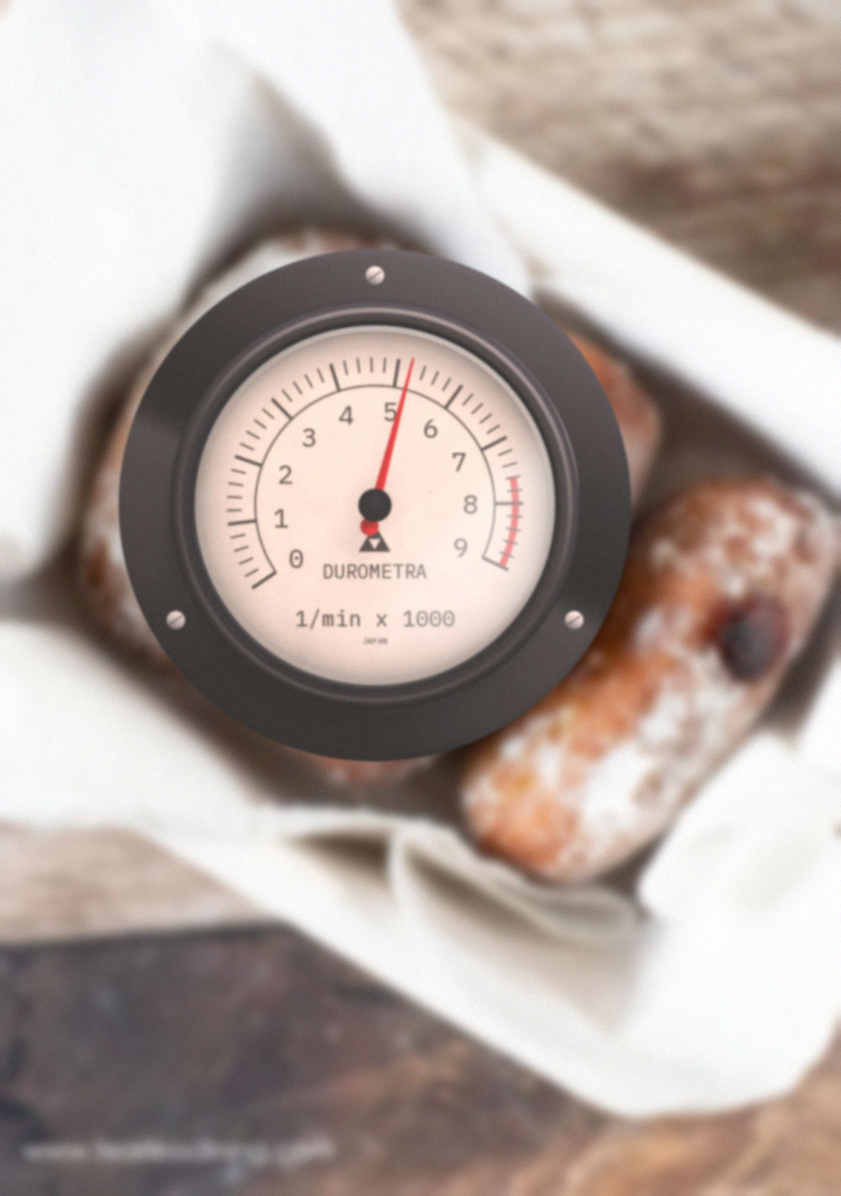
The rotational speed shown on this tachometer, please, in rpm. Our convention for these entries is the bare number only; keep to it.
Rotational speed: 5200
